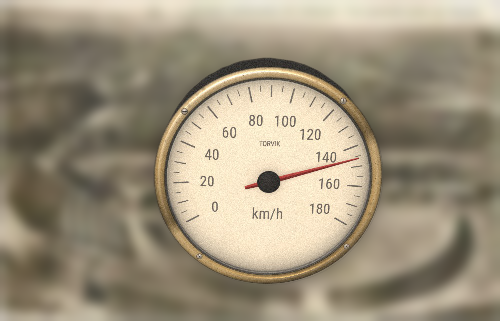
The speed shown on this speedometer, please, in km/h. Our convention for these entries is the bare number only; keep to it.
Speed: 145
